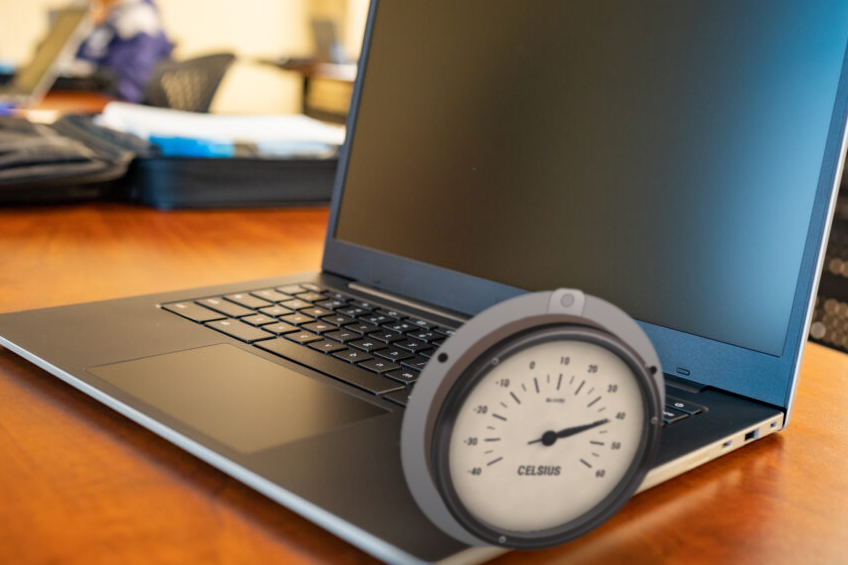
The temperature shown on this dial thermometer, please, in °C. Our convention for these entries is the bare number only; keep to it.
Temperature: 40
